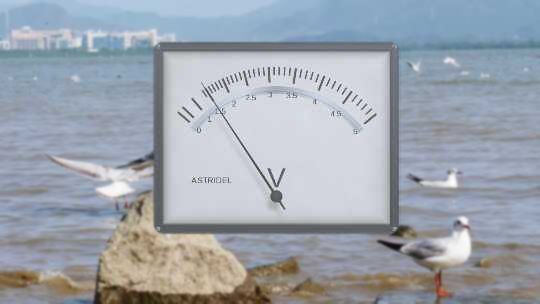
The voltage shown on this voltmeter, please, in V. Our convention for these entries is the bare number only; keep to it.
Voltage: 1.5
